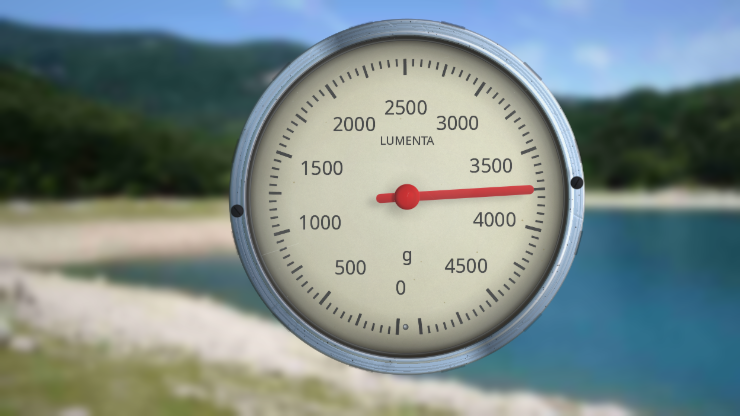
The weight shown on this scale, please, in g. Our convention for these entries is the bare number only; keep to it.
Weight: 3750
